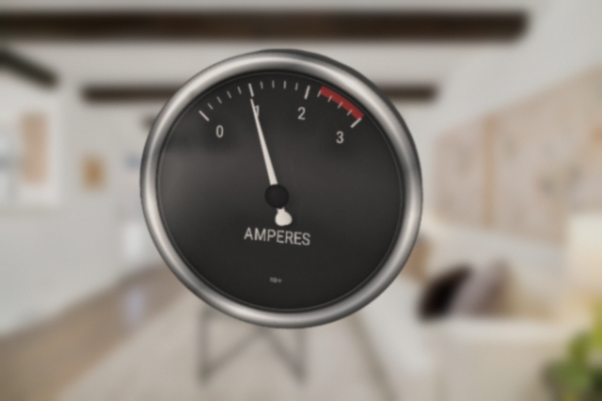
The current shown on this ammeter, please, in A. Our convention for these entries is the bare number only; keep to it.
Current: 1
